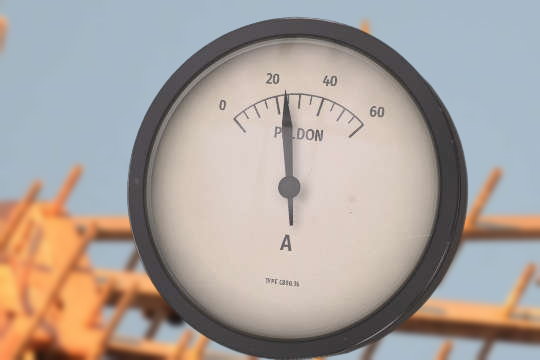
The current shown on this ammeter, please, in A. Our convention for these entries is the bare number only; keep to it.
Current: 25
